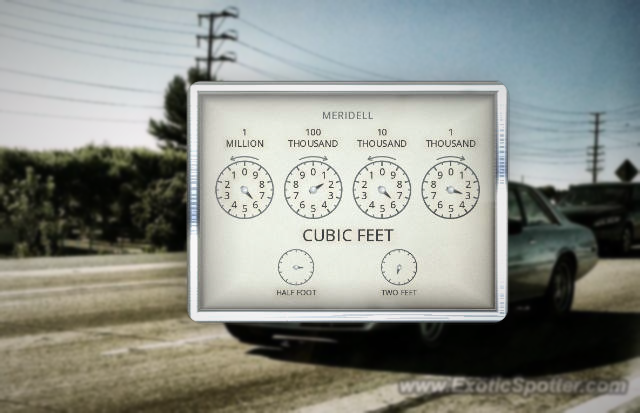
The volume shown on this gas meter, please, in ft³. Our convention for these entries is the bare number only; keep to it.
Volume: 616300
